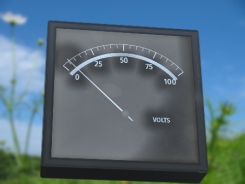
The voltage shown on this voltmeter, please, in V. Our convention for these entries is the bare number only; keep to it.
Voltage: 5
